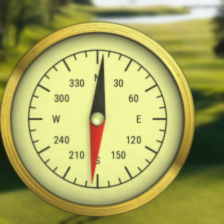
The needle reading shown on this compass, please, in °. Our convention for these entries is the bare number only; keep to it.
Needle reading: 185
